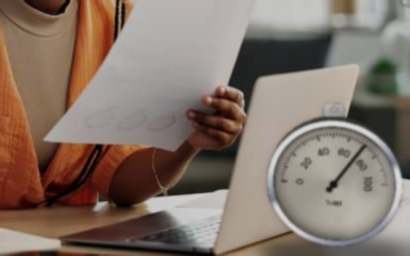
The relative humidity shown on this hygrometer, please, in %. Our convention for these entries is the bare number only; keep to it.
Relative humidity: 70
